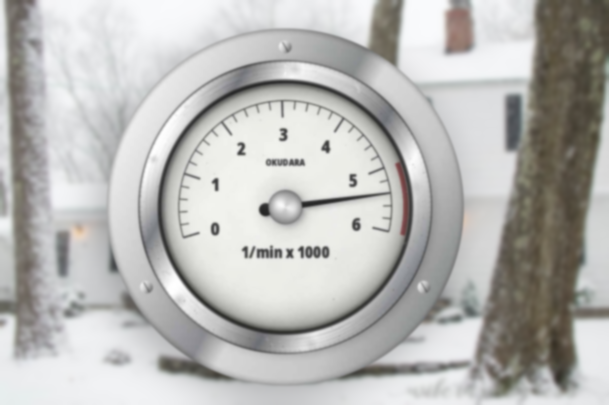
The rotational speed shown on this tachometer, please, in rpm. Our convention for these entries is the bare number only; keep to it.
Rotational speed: 5400
